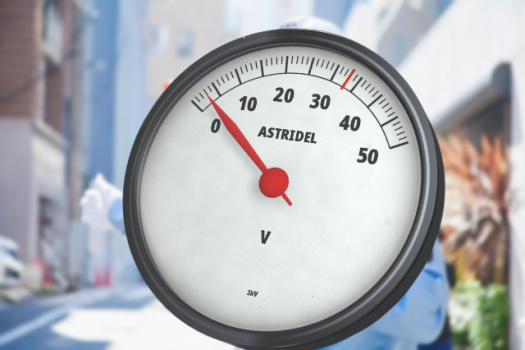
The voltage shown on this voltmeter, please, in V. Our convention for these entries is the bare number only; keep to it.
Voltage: 3
